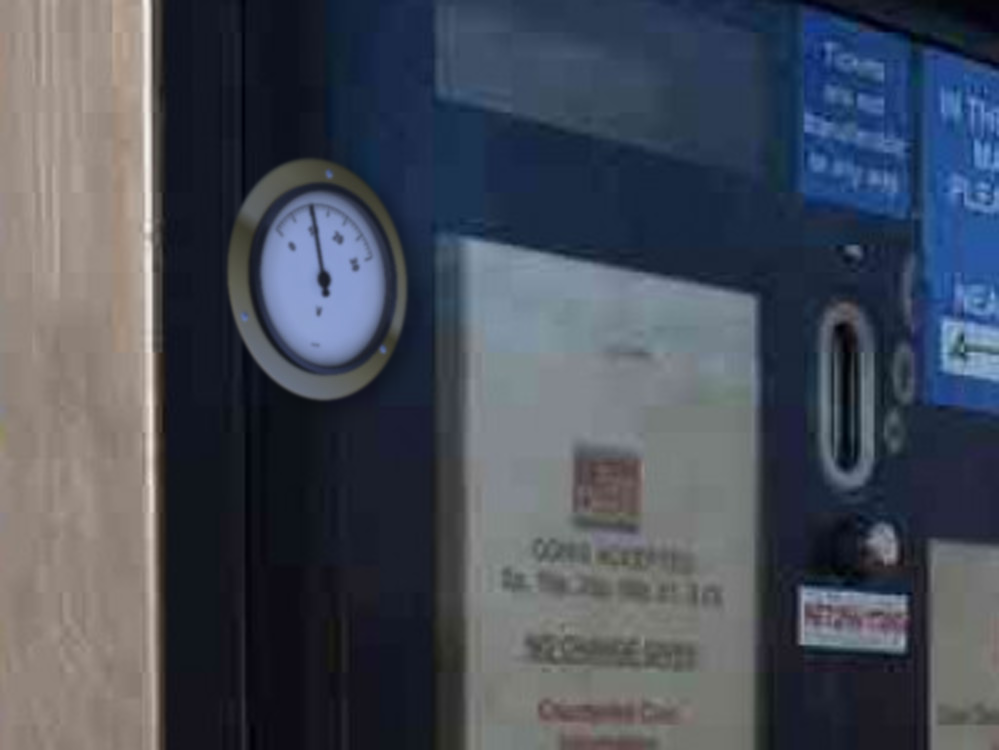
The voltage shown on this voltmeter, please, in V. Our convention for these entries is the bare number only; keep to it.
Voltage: 10
